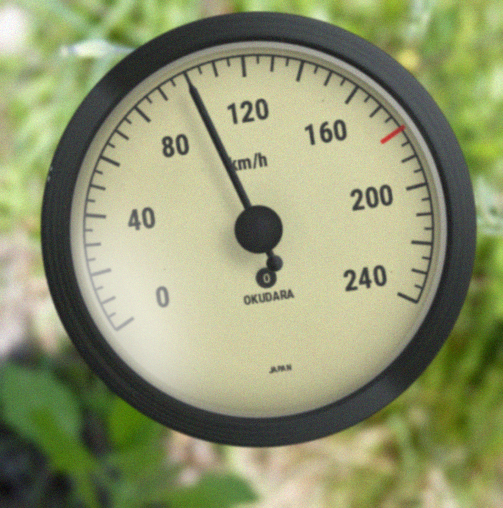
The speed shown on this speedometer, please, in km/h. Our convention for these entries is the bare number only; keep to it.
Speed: 100
